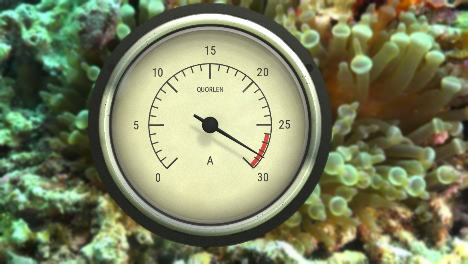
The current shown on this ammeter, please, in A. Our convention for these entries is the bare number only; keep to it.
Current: 28.5
